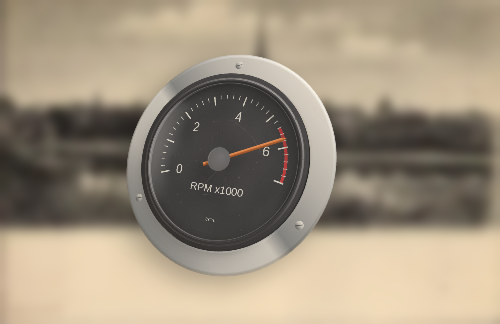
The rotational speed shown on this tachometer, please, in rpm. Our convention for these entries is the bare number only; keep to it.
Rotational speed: 5800
